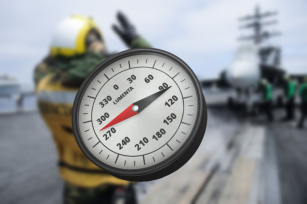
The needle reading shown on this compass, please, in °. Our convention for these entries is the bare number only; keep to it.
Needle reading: 280
